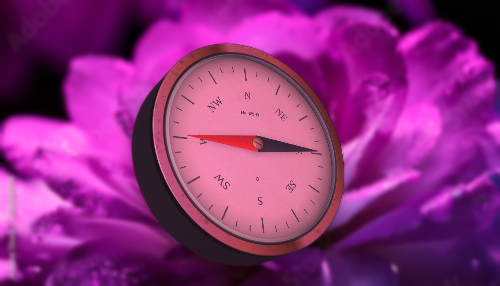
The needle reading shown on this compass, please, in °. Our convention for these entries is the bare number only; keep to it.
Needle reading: 270
